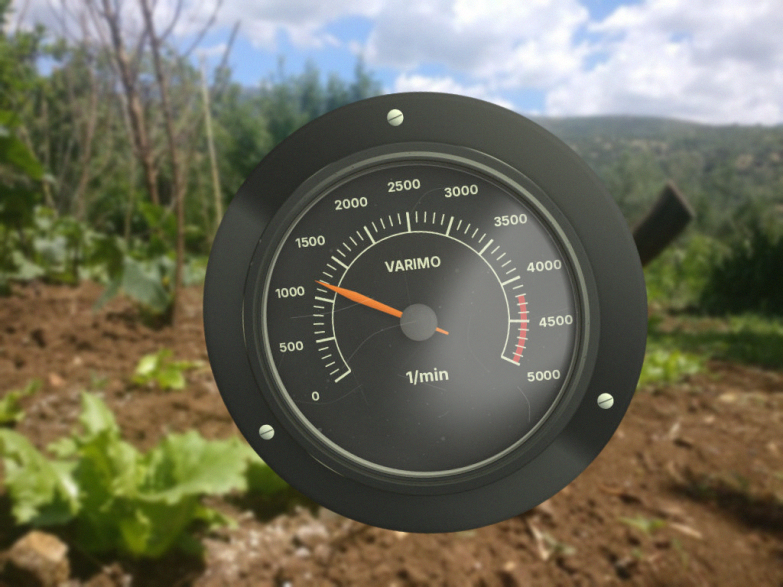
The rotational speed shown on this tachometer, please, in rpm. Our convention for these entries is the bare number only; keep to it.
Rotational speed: 1200
